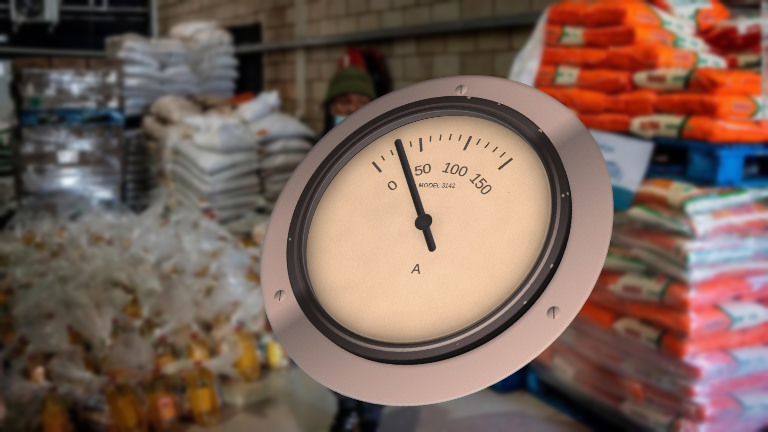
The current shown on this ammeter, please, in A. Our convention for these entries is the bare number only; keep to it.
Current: 30
